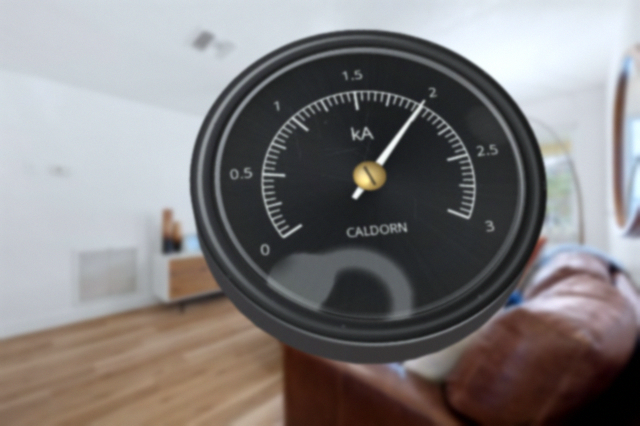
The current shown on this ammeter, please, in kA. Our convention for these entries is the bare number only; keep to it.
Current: 2
